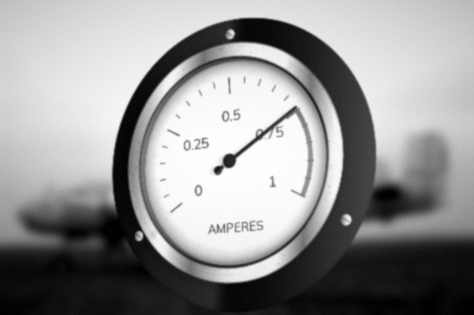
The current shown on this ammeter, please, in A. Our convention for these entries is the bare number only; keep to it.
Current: 0.75
